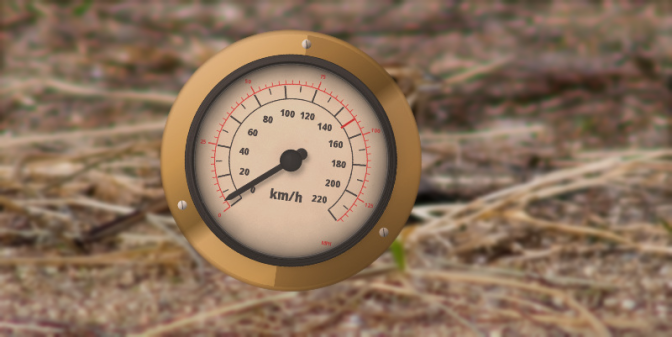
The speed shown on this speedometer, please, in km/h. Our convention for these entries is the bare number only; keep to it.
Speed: 5
